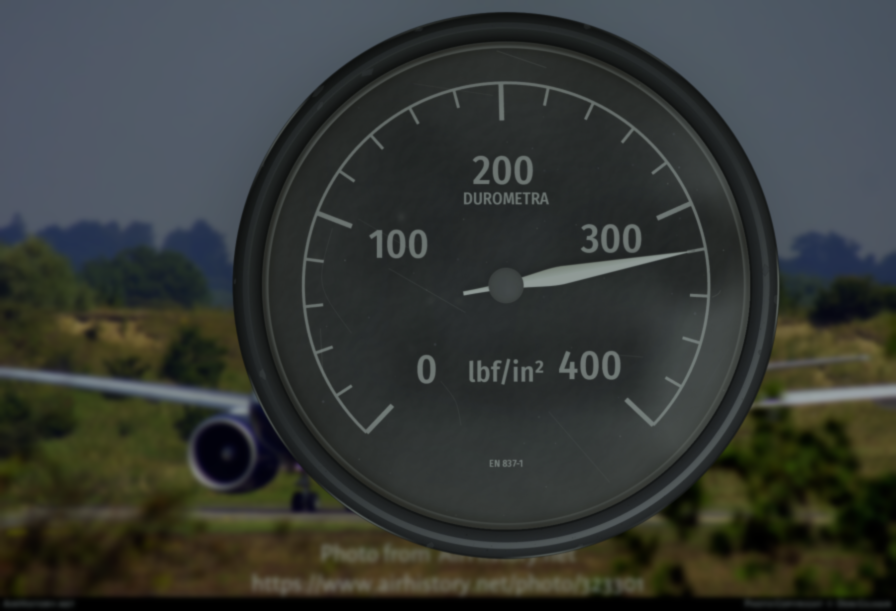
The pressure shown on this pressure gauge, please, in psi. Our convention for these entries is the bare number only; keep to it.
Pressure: 320
